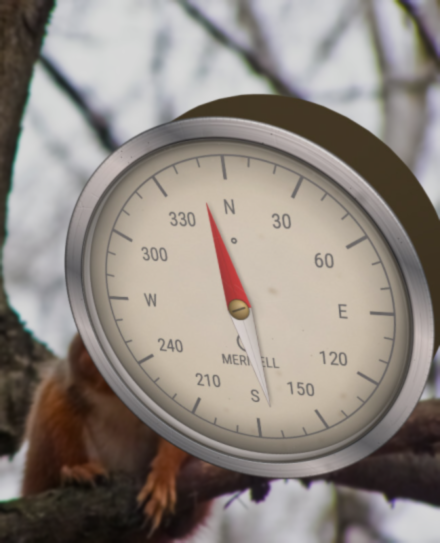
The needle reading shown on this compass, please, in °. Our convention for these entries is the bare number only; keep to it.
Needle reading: 350
